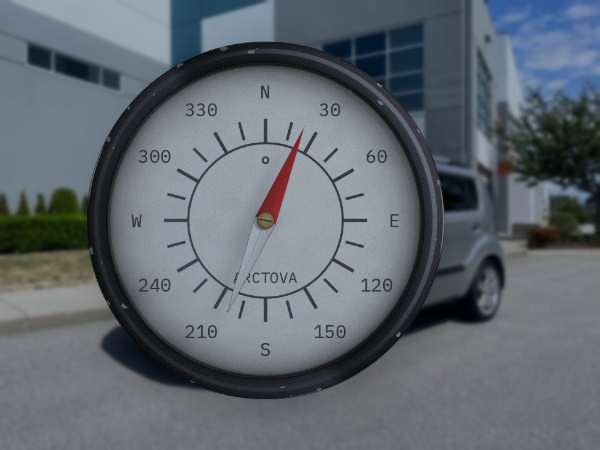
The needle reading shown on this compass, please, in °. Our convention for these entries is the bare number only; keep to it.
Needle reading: 22.5
